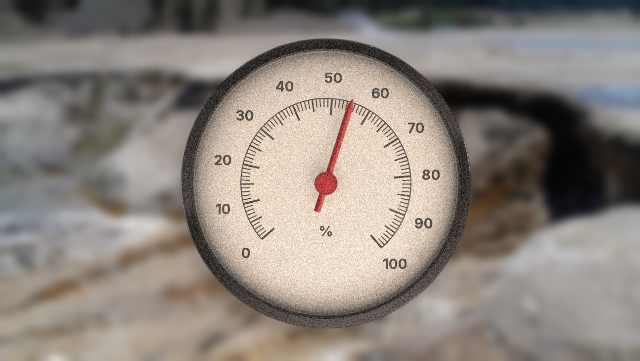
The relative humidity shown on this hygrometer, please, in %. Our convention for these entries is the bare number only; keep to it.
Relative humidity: 55
